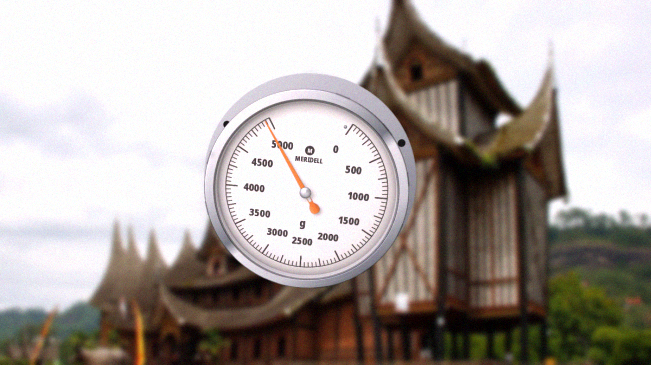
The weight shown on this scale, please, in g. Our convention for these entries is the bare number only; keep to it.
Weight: 4950
